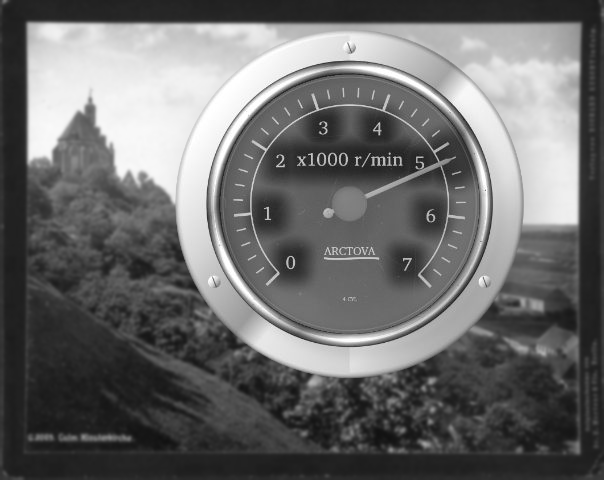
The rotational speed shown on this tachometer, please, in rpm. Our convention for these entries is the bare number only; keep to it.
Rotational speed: 5200
